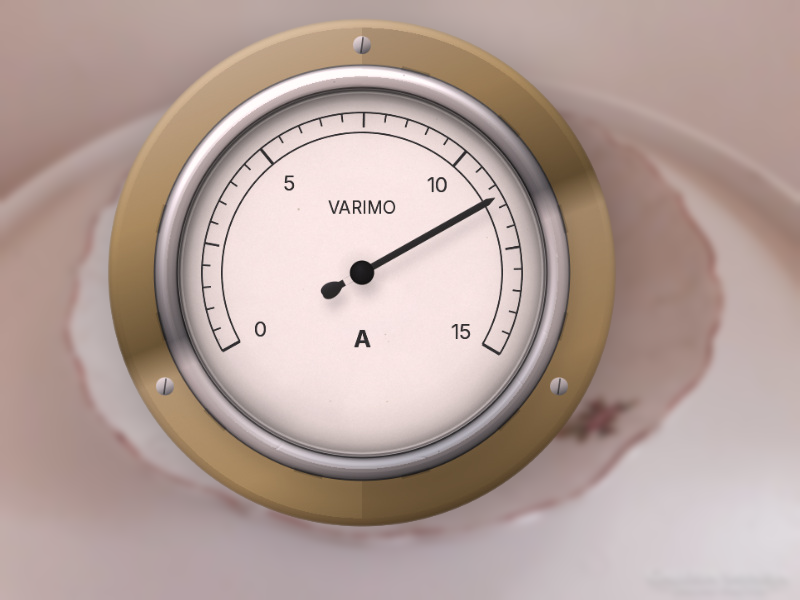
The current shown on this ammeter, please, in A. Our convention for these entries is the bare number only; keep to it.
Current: 11.25
